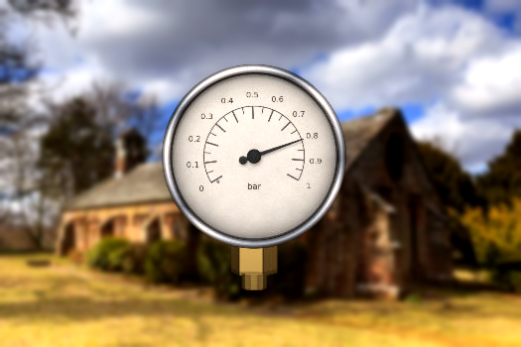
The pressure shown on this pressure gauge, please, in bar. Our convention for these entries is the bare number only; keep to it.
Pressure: 0.8
